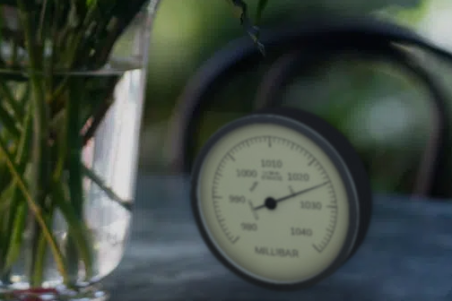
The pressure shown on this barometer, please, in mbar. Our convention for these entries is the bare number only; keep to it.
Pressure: 1025
